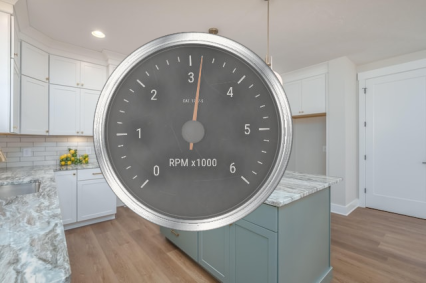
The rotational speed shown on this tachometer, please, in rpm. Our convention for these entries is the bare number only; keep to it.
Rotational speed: 3200
